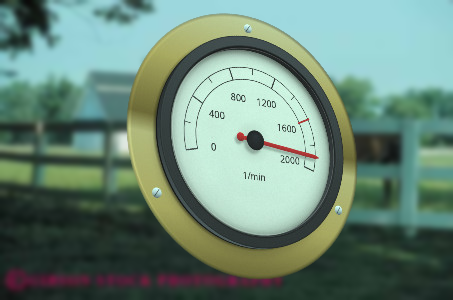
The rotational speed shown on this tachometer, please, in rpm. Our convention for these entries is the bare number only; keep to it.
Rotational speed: 1900
